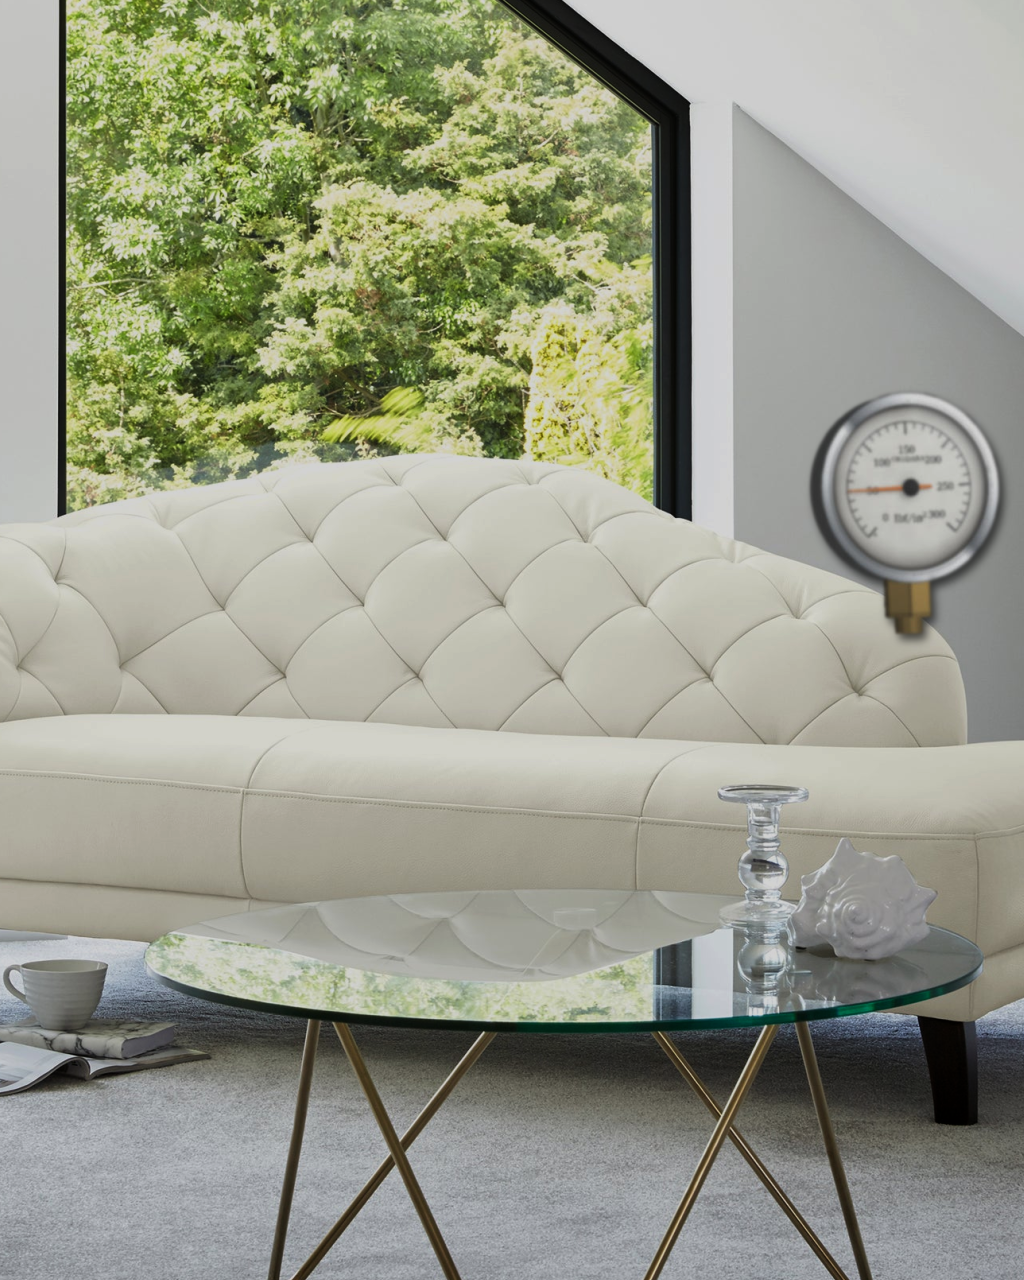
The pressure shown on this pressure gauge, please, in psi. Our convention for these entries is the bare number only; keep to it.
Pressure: 50
